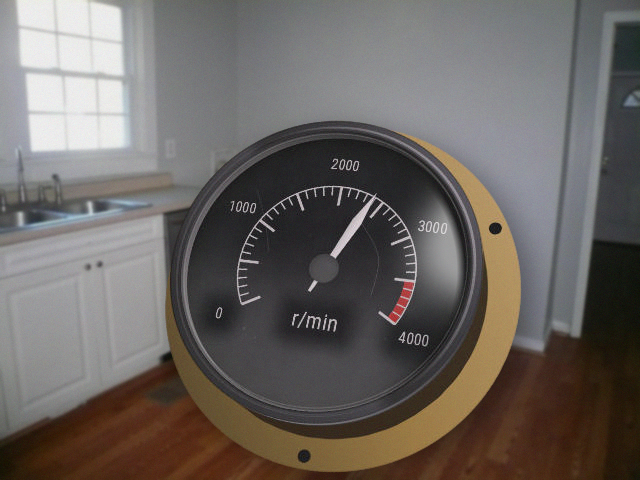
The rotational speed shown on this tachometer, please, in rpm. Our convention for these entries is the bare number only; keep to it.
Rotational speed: 2400
